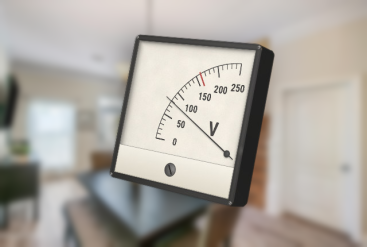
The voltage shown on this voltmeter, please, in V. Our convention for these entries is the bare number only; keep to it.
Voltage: 80
